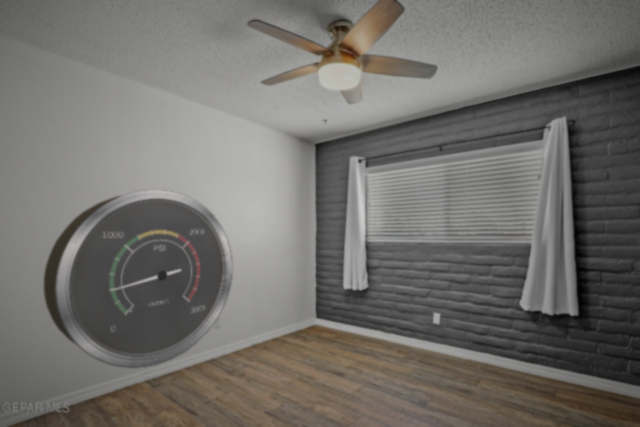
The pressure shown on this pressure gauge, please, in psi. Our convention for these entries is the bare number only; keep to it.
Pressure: 400
